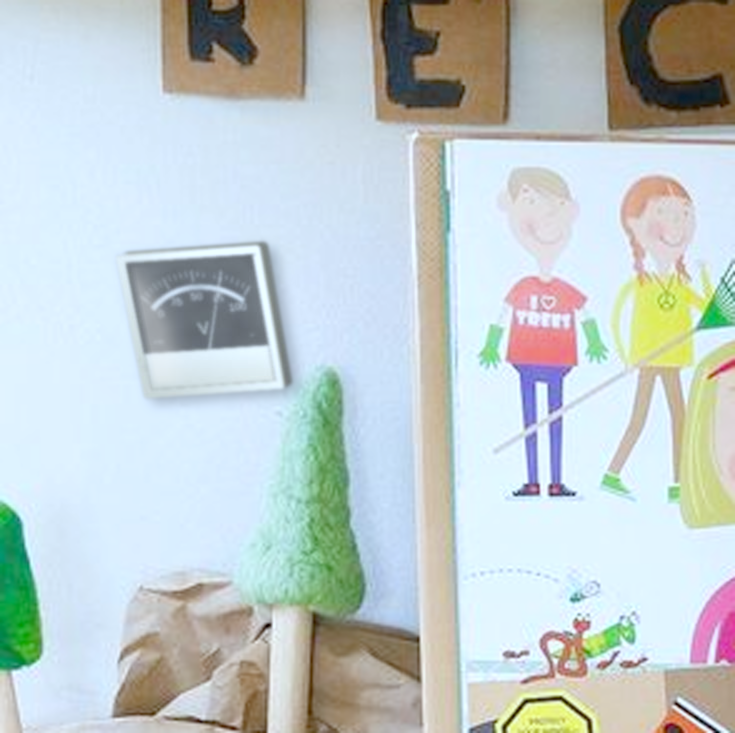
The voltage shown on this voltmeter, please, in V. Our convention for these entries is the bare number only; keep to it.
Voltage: 75
